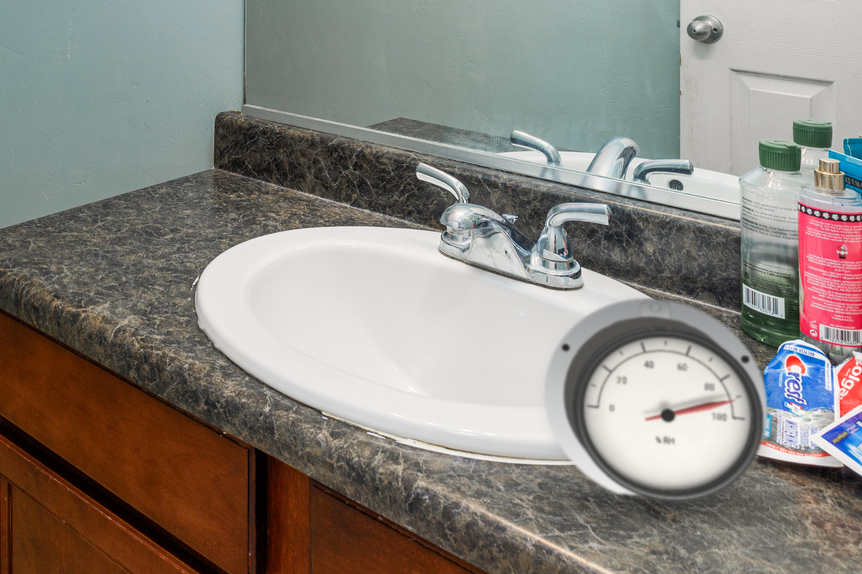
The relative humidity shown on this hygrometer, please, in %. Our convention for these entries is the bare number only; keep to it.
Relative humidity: 90
